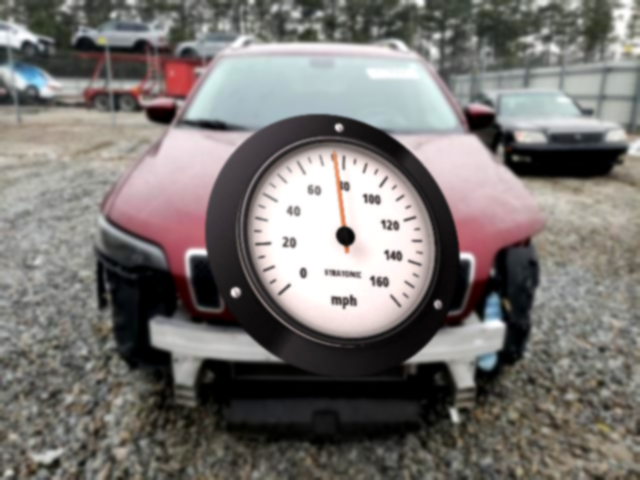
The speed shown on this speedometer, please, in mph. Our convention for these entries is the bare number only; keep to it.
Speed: 75
